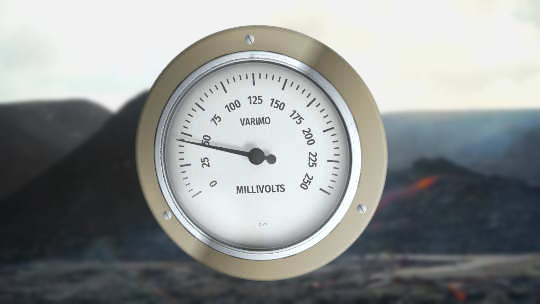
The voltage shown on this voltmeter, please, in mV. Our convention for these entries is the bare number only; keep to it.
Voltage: 45
